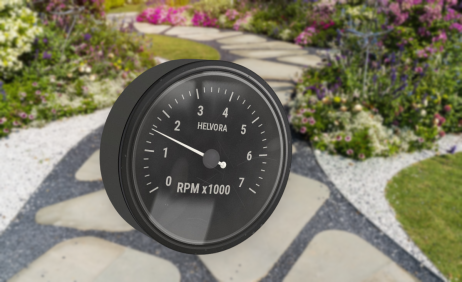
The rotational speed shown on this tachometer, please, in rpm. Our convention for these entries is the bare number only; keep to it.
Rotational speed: 1500
